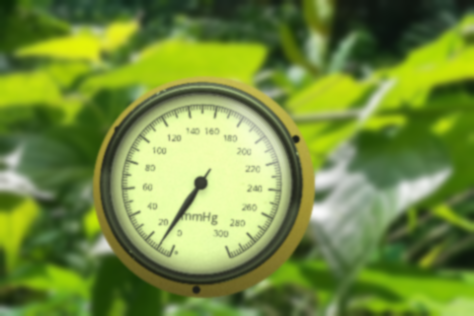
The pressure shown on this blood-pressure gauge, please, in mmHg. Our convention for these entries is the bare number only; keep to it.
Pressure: 10
